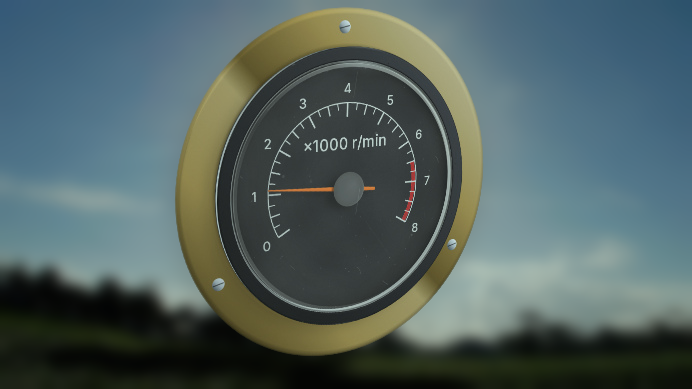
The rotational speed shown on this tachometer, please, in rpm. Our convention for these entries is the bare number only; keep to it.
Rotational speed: 1125
